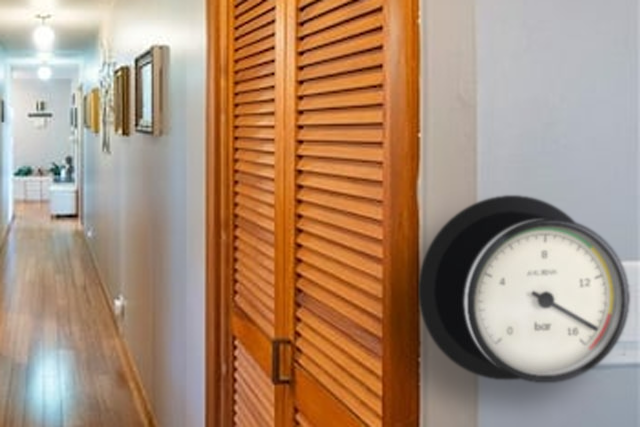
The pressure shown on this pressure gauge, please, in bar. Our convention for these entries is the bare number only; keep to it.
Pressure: 15
